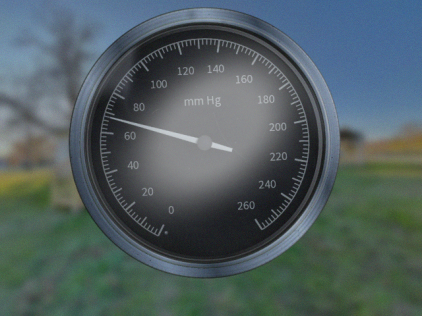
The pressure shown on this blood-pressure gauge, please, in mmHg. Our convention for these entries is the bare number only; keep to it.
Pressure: 68
